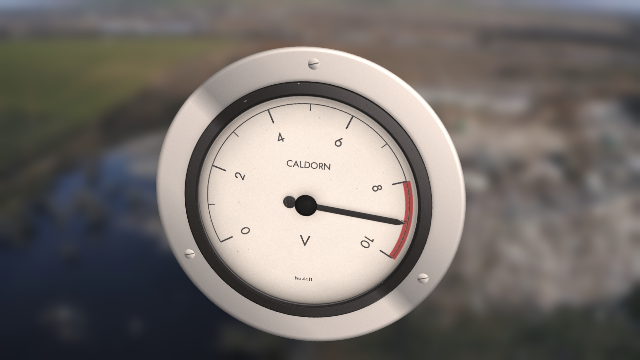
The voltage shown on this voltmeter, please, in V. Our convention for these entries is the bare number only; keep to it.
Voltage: 9
